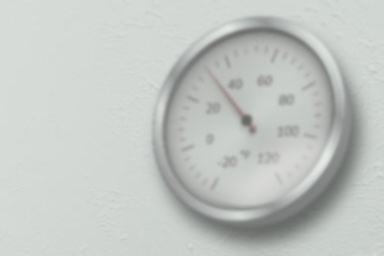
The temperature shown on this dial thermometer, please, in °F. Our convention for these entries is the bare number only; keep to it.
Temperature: 32
